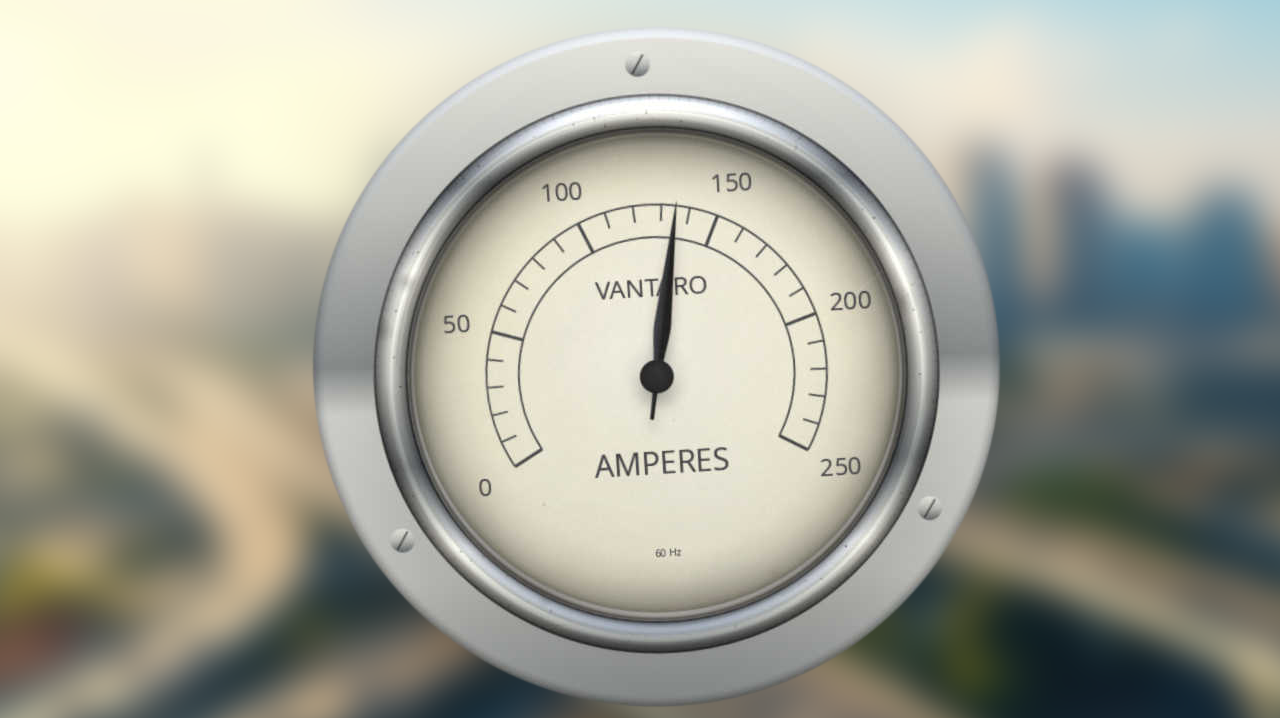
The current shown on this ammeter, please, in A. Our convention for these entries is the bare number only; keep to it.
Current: 135
